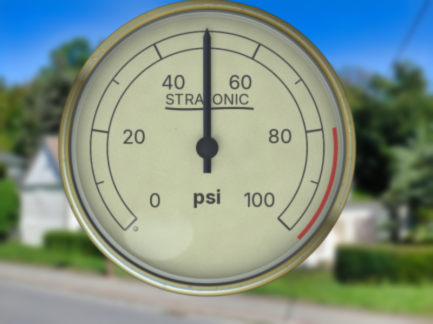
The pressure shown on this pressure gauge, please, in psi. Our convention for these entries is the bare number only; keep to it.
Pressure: 50
